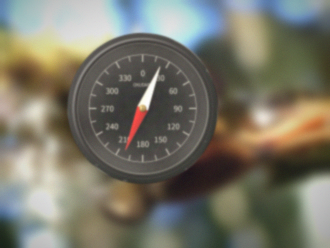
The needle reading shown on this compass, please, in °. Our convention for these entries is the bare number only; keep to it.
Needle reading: 202.5
